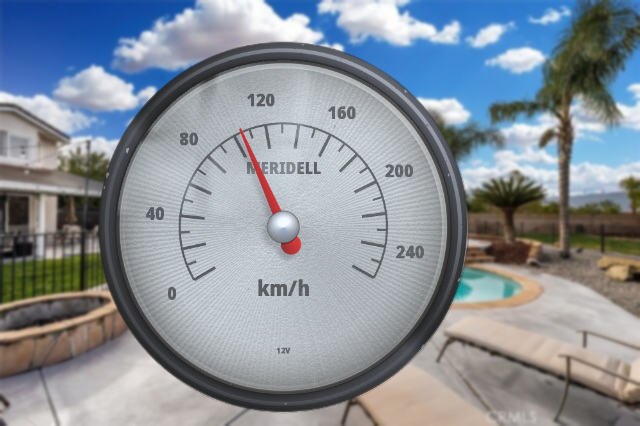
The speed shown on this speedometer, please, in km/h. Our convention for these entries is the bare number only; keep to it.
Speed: 105
